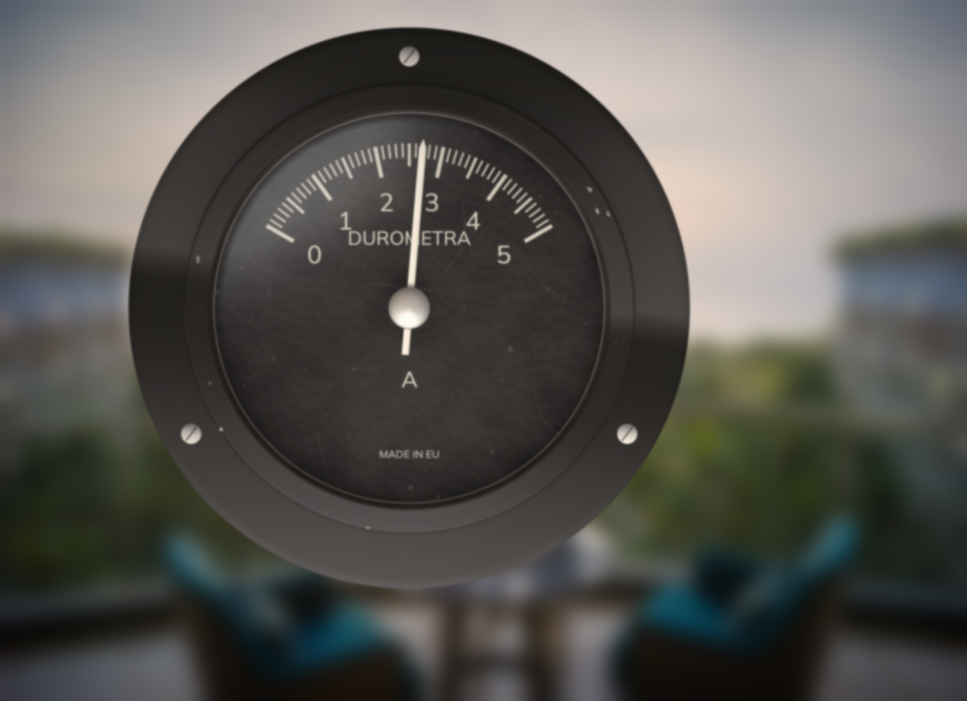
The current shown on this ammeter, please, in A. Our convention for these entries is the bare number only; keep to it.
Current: 2.7
